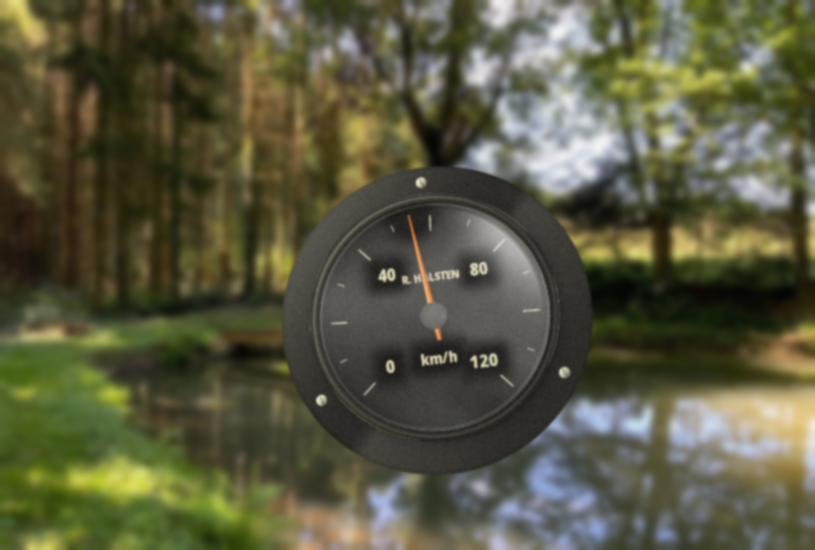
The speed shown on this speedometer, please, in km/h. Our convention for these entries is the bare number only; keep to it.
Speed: 55
